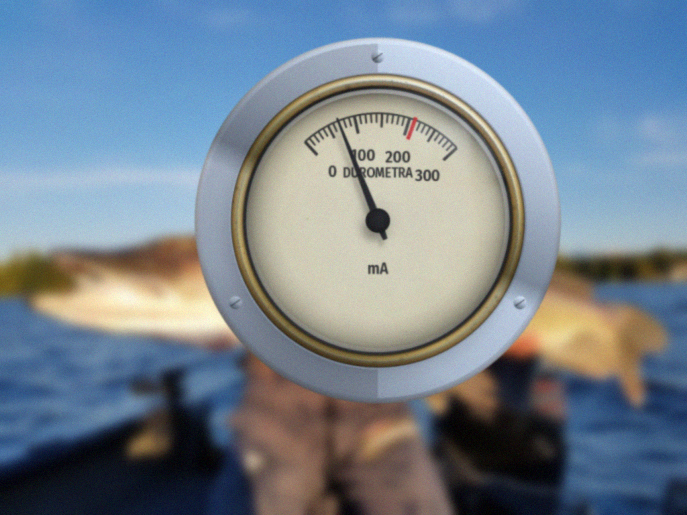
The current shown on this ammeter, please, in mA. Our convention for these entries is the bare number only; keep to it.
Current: 70
